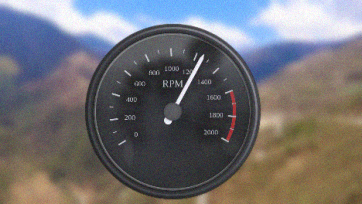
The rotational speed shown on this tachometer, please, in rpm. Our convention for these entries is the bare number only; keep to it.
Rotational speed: 1250
